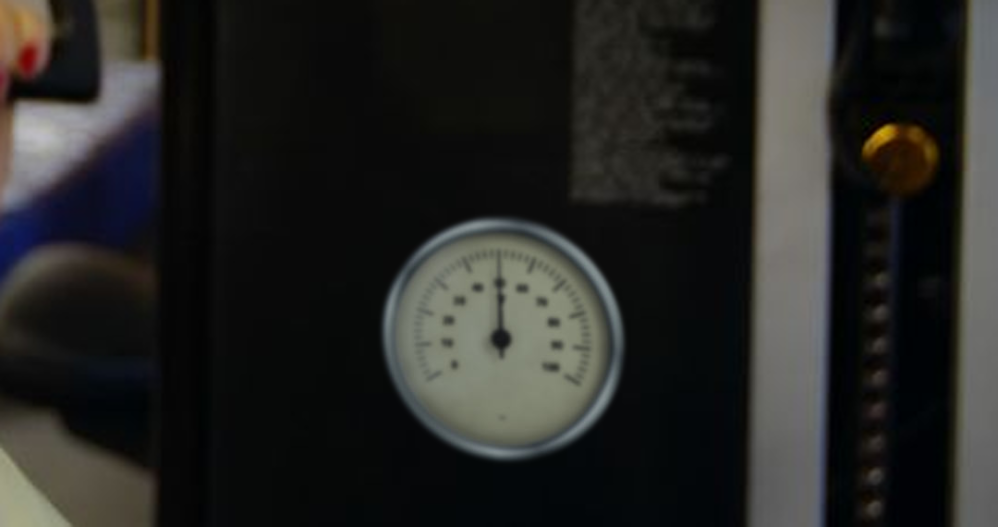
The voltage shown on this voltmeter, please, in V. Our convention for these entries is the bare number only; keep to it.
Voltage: 50
